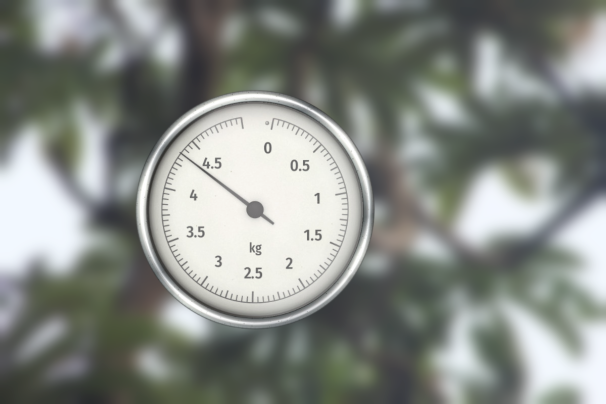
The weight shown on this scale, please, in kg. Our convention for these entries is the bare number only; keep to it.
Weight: 4.35
